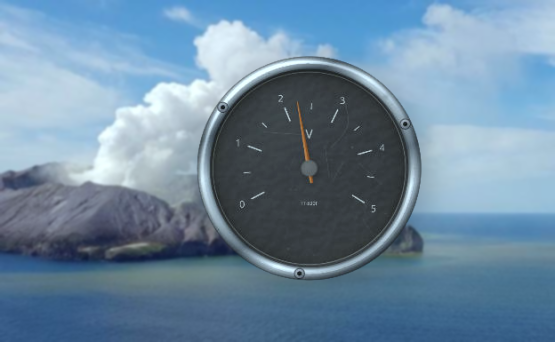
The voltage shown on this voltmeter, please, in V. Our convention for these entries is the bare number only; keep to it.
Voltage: 2.25
